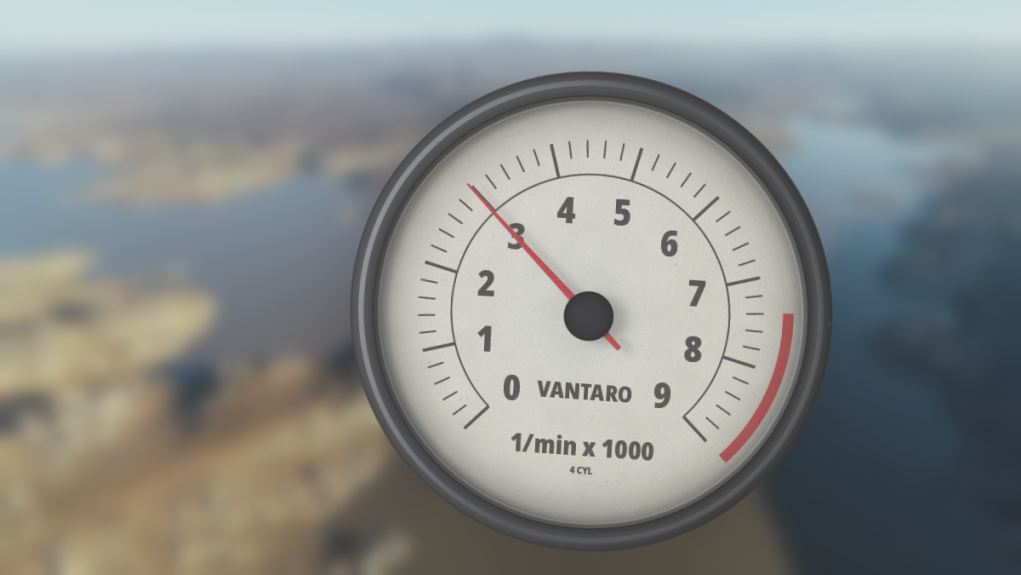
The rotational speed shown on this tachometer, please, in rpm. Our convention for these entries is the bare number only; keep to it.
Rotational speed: 3000
